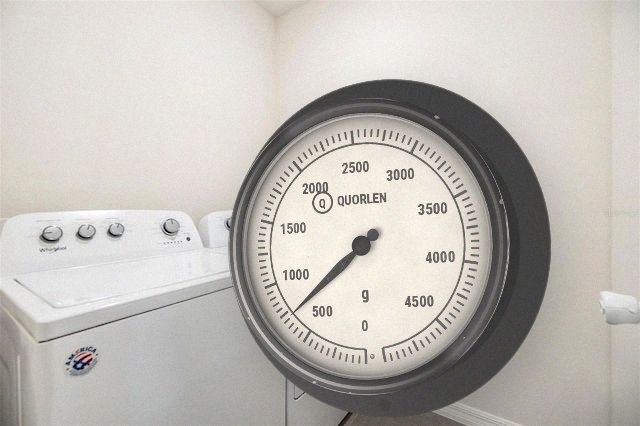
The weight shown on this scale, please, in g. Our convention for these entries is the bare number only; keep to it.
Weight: 700
